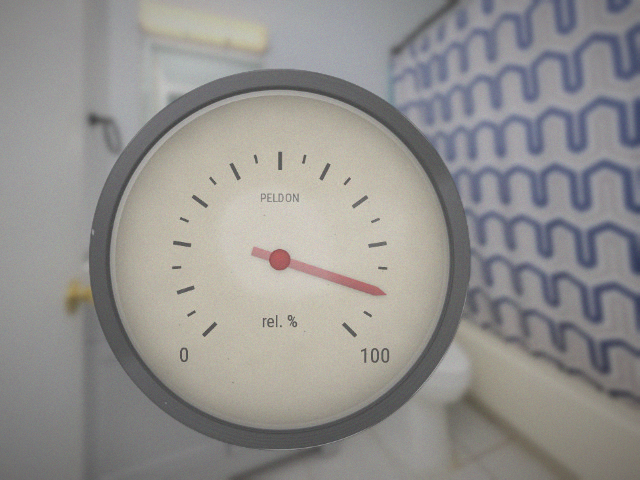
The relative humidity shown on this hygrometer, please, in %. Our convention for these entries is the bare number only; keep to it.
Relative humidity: 90
